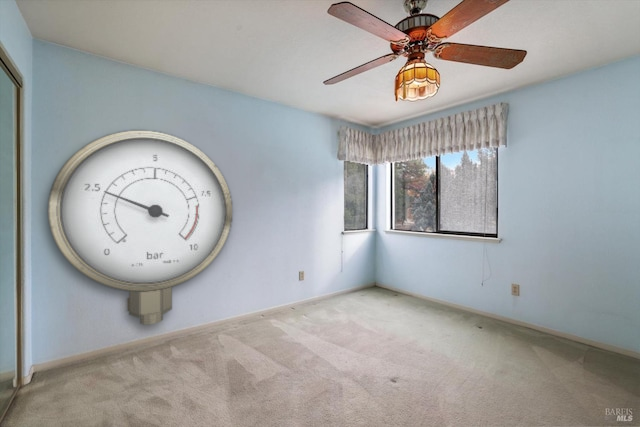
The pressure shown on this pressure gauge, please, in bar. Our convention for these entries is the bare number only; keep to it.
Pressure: 2.5
